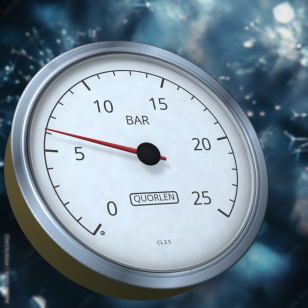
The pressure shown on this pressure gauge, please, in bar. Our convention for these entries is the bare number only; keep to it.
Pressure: 6
